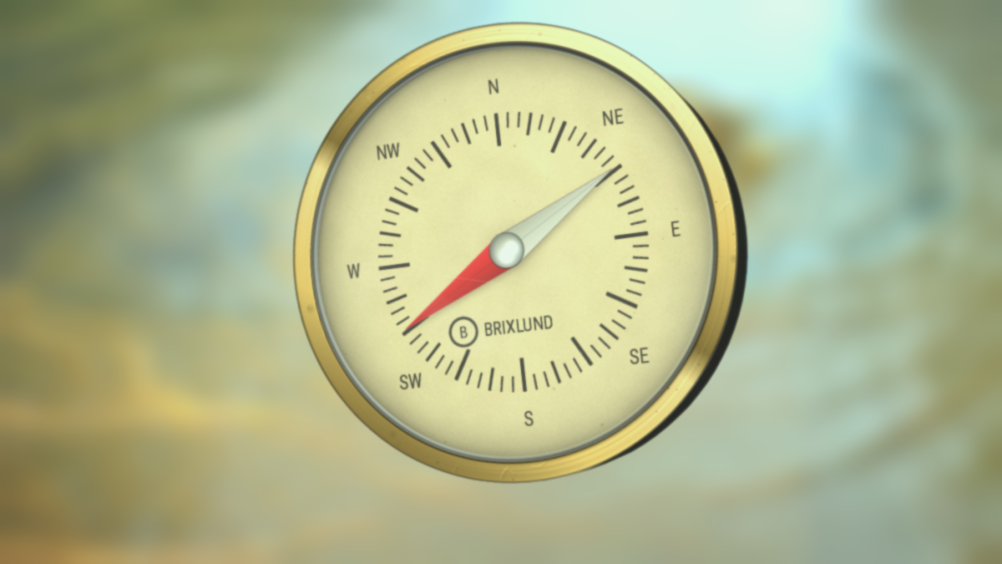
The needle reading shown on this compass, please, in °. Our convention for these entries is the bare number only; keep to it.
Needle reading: 240
